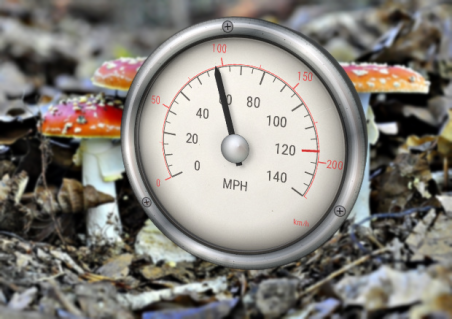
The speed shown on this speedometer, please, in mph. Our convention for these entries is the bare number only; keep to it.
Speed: 60
